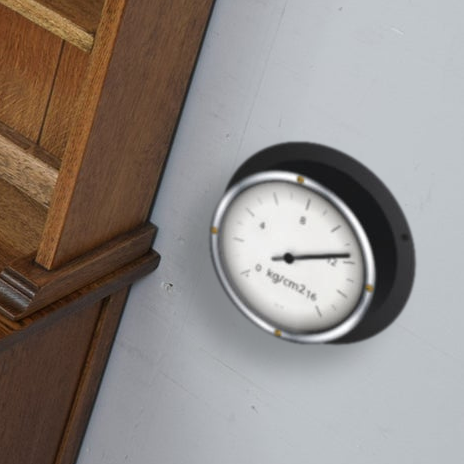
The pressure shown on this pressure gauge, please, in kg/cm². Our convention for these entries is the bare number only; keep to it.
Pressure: 11.5
